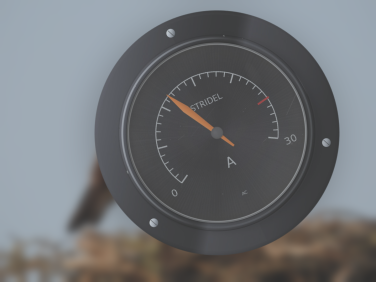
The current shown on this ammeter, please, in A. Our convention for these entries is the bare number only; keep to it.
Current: 11.5
